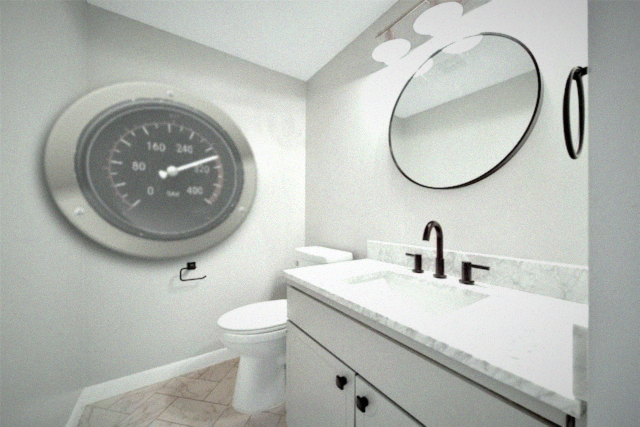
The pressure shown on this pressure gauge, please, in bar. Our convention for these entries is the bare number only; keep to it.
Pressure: 300
